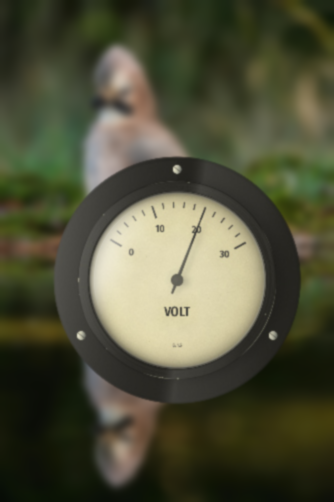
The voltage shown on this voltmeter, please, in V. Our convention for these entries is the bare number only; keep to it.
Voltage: 20
